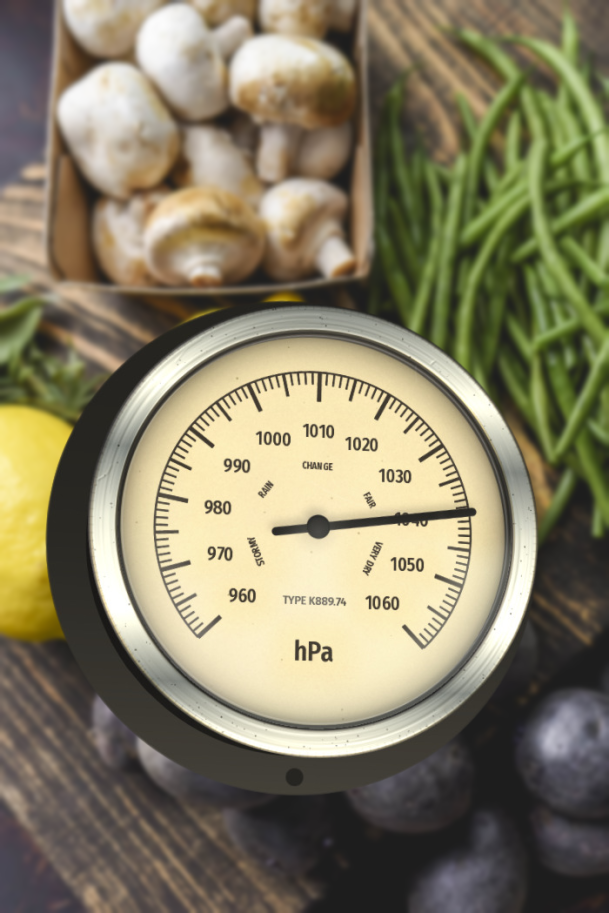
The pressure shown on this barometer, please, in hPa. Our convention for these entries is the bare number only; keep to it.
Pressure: 1040
